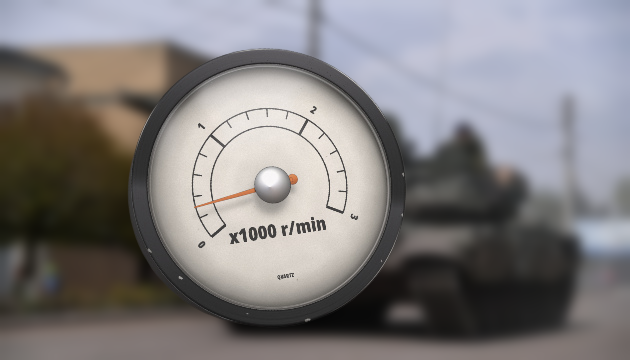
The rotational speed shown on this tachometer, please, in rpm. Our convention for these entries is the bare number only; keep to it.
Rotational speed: 300
